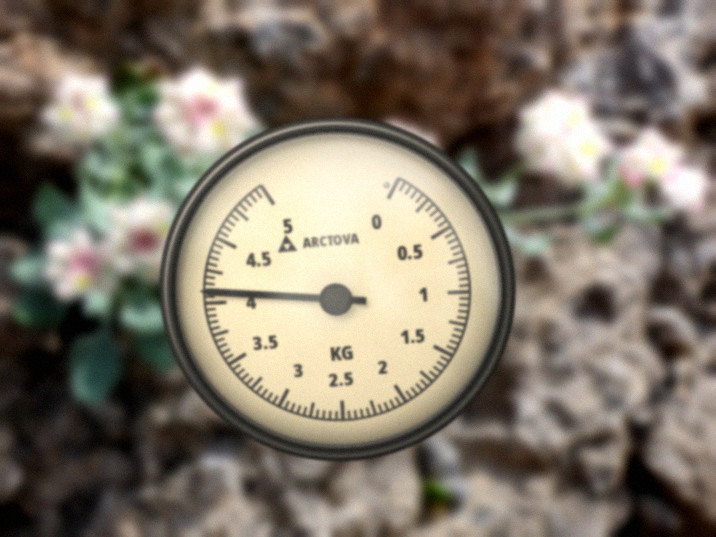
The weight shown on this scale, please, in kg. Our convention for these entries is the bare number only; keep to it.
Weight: 4.1
